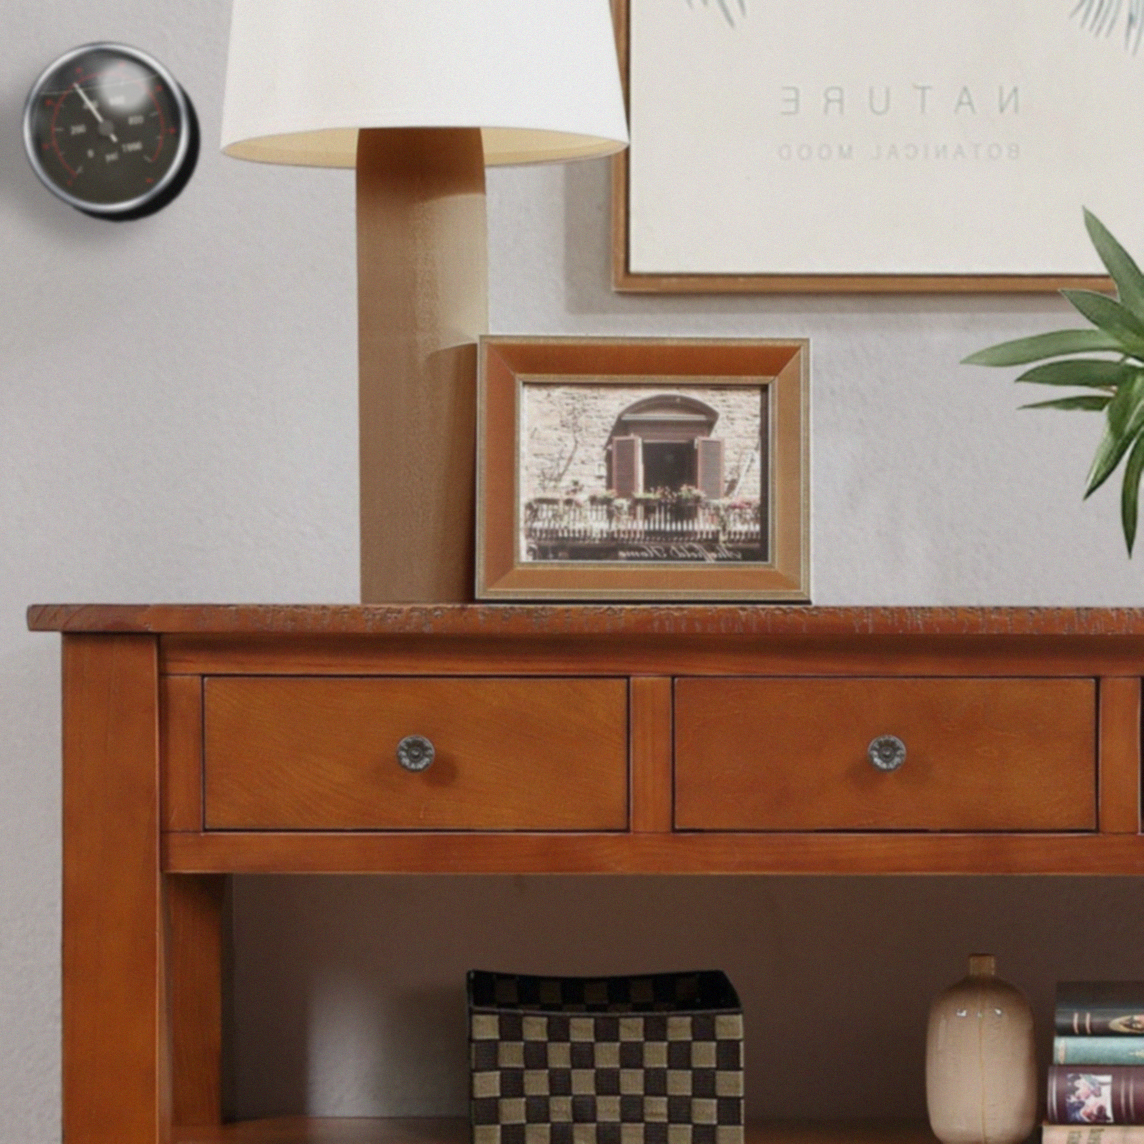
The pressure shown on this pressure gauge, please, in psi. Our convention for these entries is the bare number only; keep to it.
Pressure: 400
